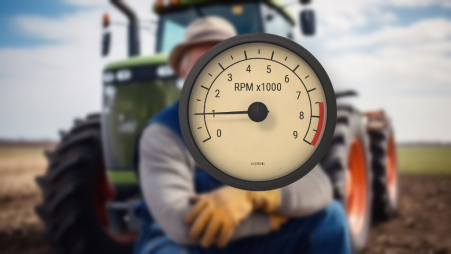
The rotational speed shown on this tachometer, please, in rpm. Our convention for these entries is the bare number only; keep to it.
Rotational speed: 1000
